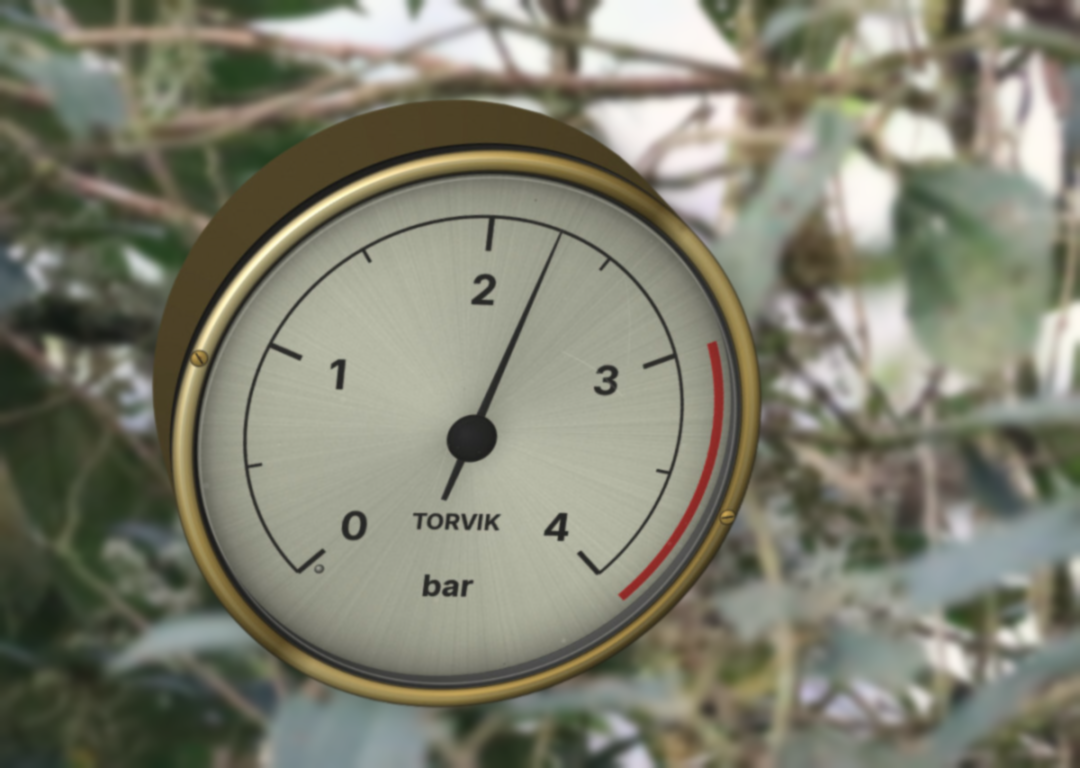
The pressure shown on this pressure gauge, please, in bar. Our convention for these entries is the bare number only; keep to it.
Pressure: 2.25
